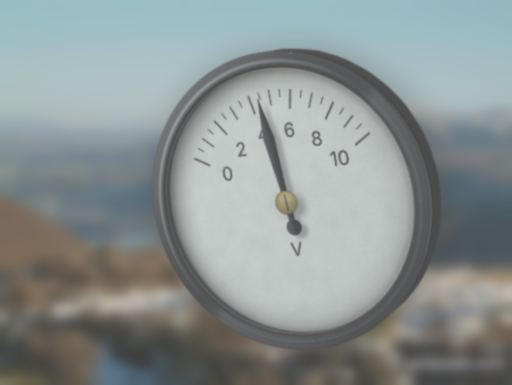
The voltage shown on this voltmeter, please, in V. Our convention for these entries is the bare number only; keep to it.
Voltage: 4.5
